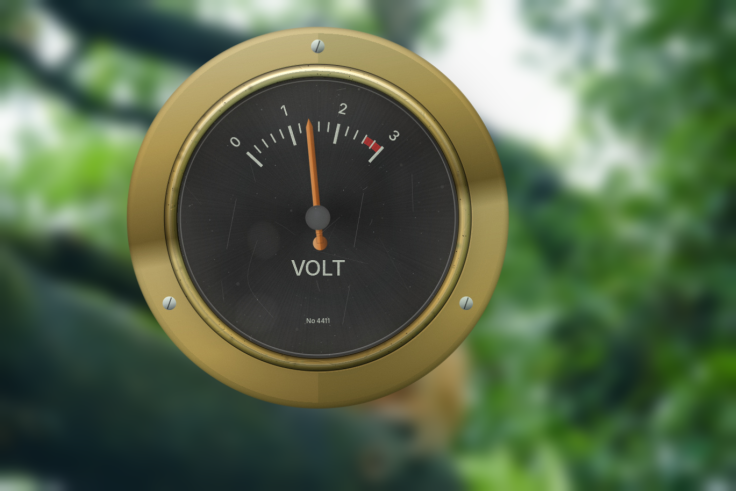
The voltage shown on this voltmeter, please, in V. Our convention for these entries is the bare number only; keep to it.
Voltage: 1.4
